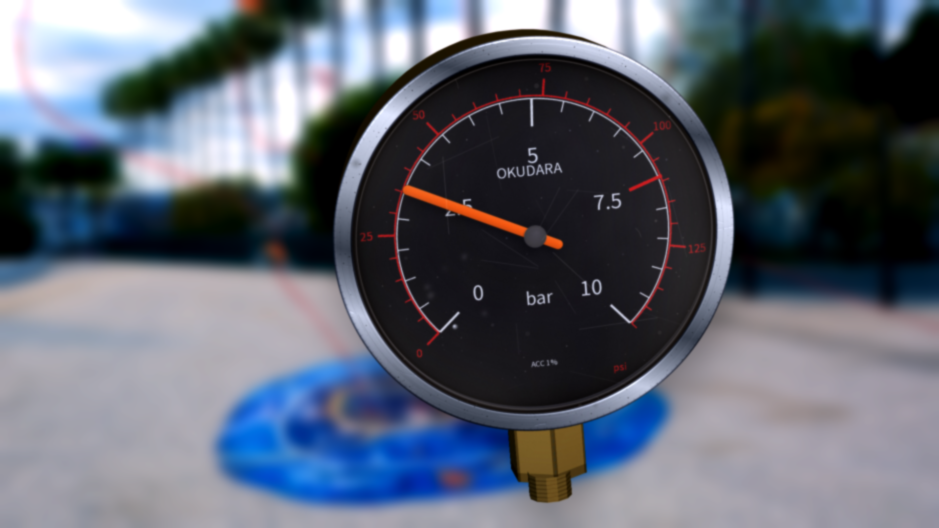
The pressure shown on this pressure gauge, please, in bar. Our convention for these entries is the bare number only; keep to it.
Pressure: 2.5
